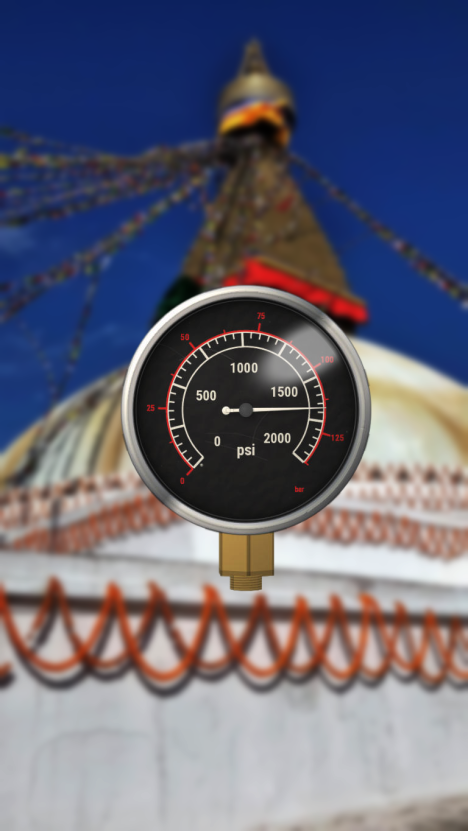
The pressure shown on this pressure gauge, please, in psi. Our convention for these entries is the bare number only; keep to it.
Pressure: 1675
